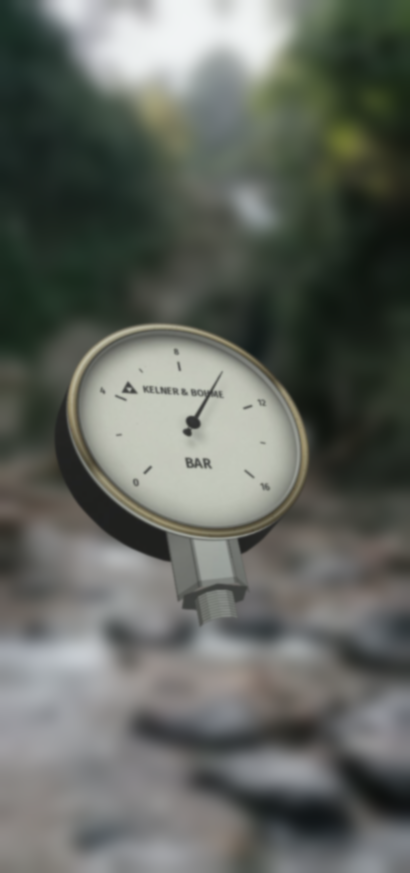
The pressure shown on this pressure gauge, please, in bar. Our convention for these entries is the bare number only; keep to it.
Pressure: 10
